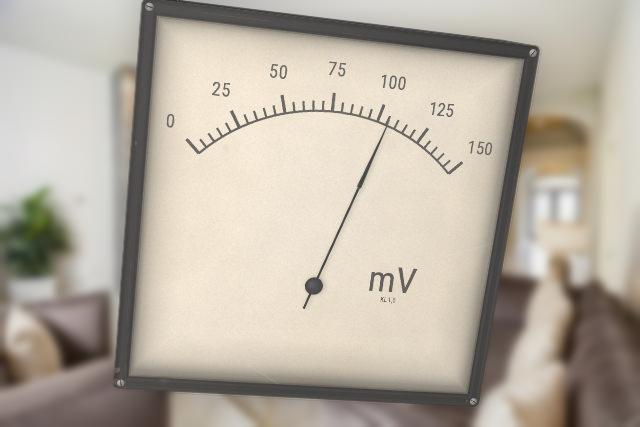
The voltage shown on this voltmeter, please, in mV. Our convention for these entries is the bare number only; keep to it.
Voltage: 105
